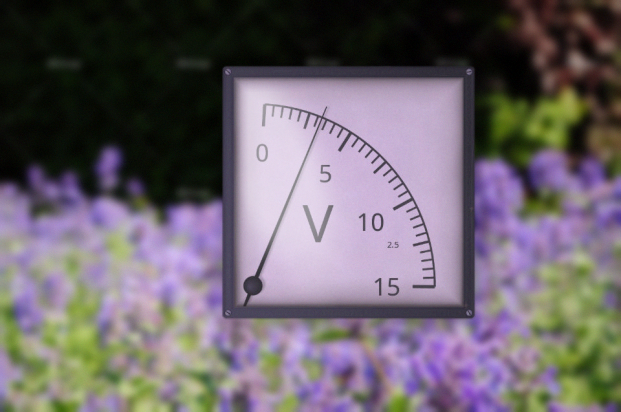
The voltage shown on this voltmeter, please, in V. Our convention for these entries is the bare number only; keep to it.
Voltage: 3.25
